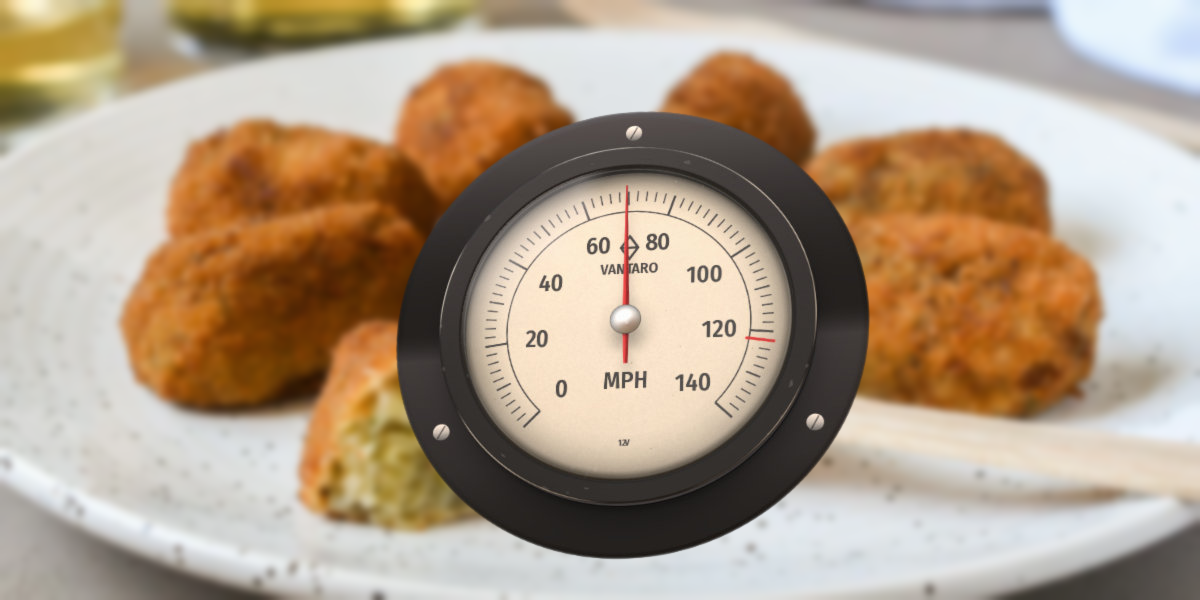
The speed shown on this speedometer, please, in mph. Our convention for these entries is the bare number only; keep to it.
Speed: 70
